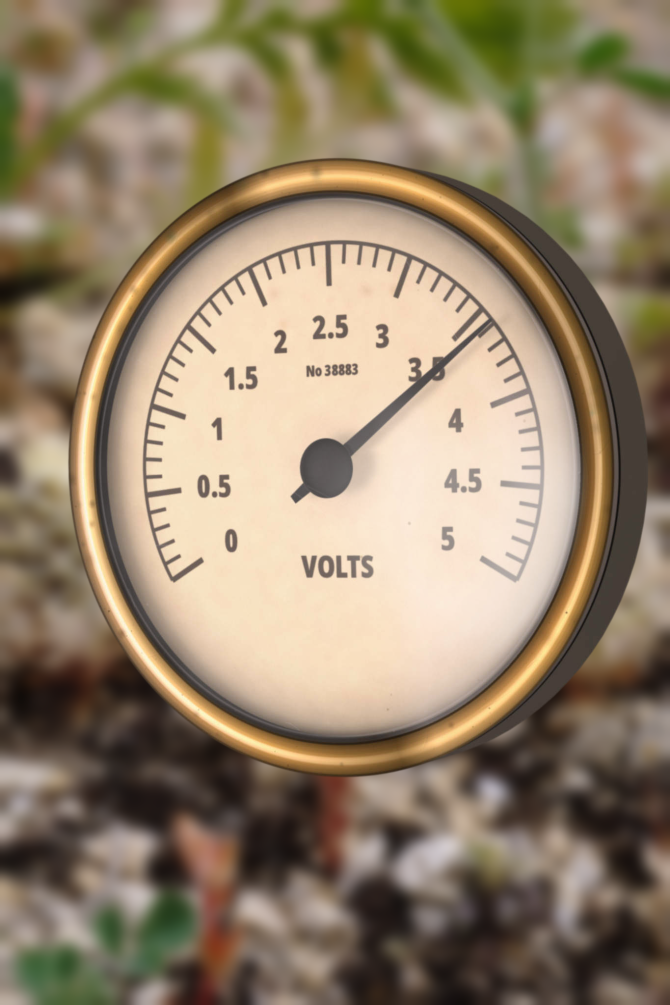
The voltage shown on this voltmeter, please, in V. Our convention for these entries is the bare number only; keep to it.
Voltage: 3.6
